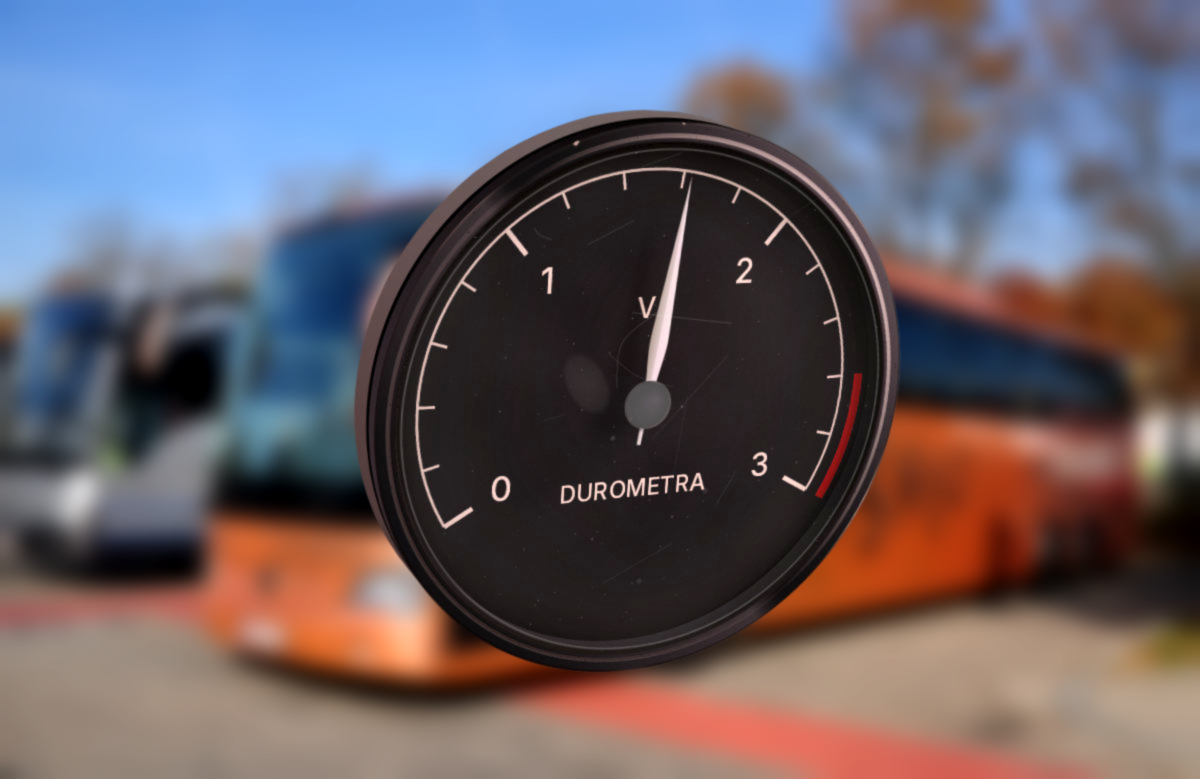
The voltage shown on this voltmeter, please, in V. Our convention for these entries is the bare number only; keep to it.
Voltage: 1.6
